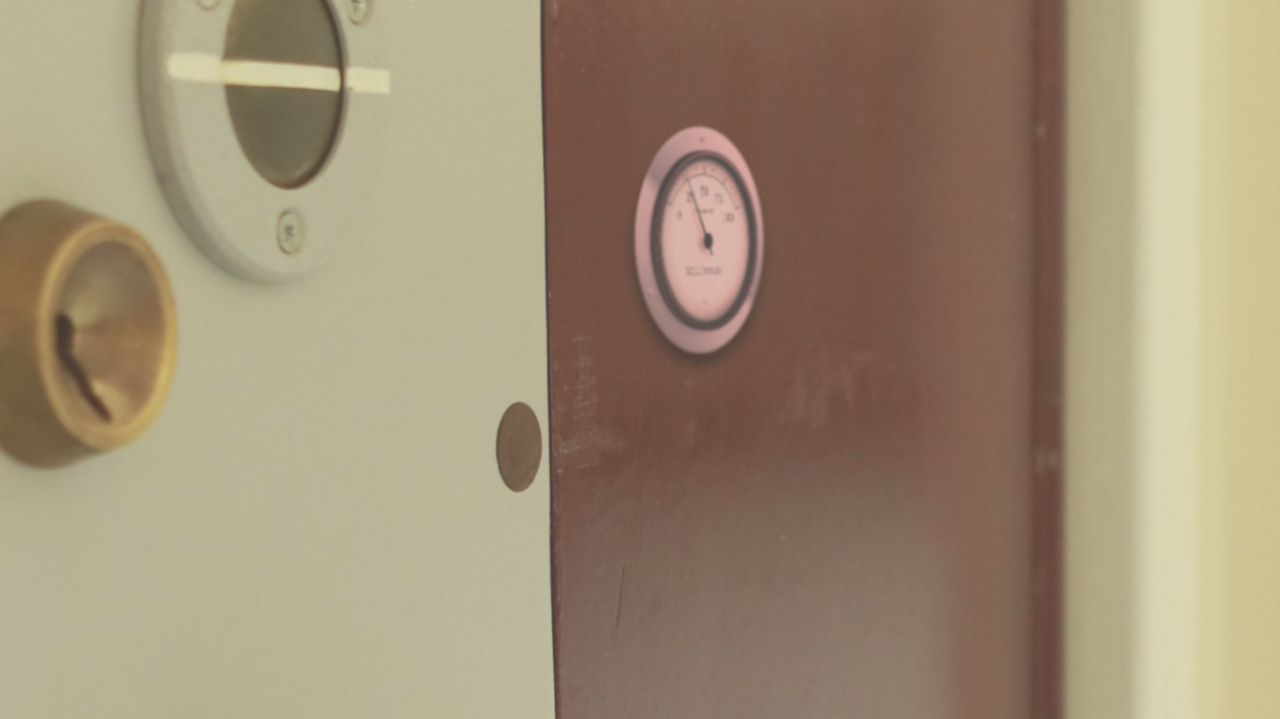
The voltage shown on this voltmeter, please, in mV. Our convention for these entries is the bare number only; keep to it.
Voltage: 25
